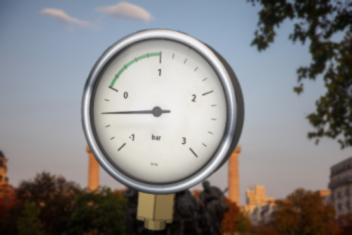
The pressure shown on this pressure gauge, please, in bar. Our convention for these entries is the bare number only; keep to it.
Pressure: -0.4
